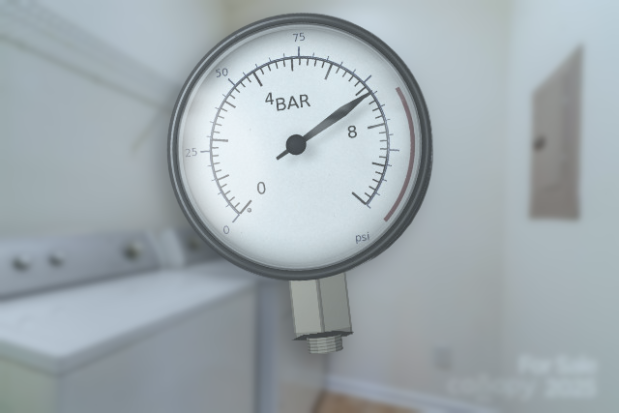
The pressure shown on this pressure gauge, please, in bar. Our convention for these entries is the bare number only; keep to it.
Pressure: 7.2
